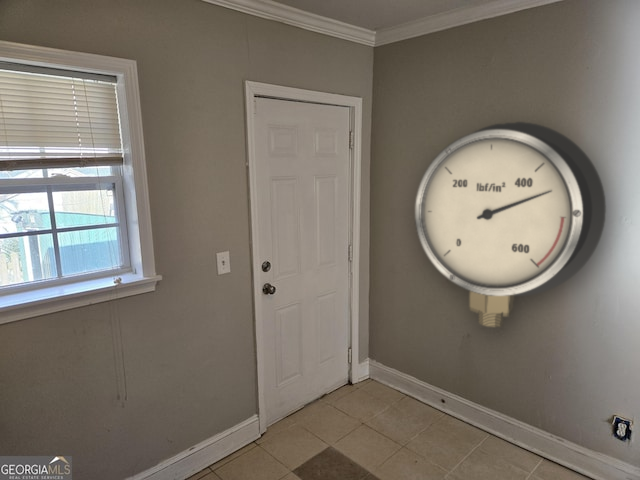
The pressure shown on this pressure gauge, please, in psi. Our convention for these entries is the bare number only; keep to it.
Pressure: 450
